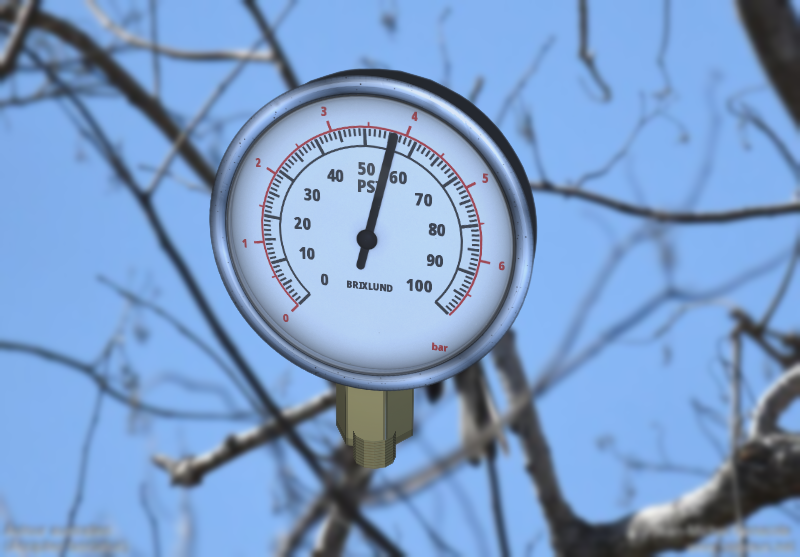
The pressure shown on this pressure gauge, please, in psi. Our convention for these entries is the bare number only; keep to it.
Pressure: 56
